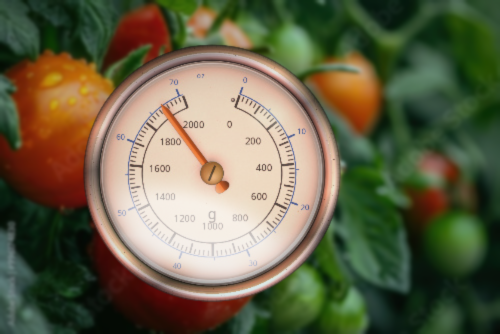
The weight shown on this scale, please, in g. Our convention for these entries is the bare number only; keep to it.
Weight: 1900
